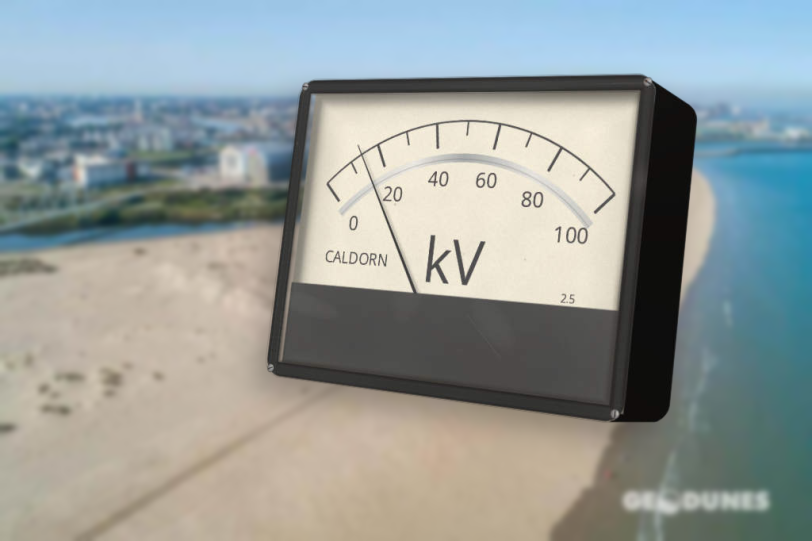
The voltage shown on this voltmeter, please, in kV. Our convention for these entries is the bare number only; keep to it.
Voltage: 15
